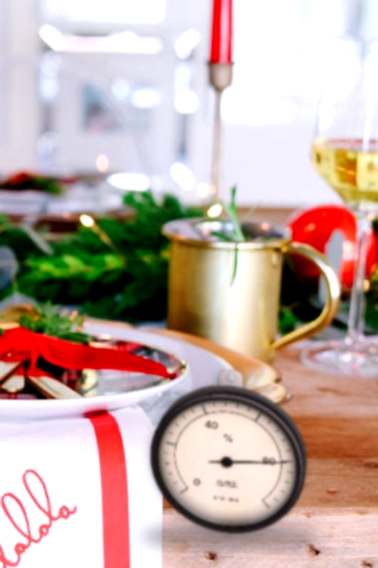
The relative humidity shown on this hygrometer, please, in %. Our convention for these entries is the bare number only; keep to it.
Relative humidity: 80
